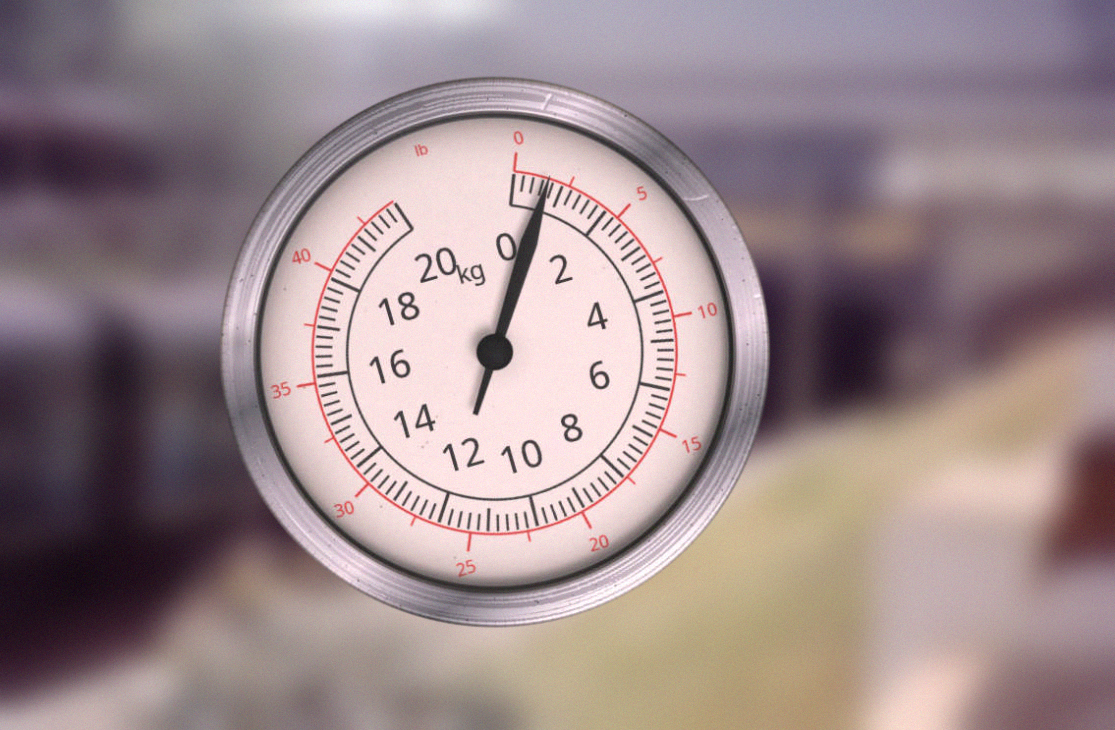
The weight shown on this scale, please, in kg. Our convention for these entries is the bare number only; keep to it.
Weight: 0.7
